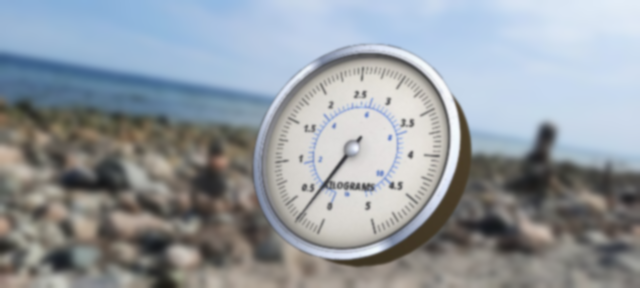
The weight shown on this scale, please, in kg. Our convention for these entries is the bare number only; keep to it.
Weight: 0.25
